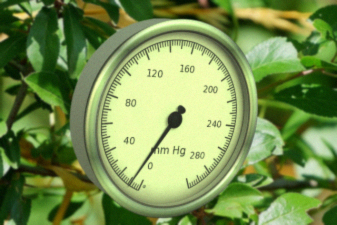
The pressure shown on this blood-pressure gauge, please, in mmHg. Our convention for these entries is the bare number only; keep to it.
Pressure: 10
